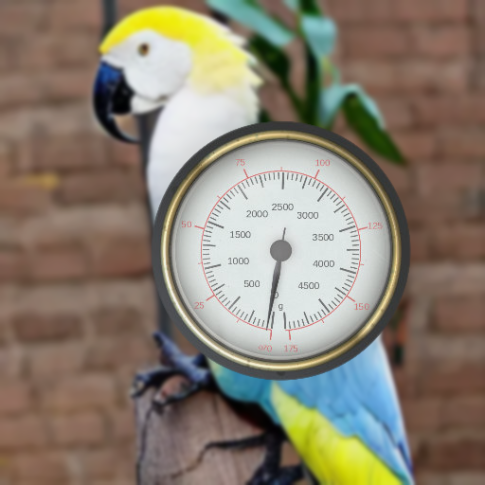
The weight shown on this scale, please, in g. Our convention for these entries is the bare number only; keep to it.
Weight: 50
